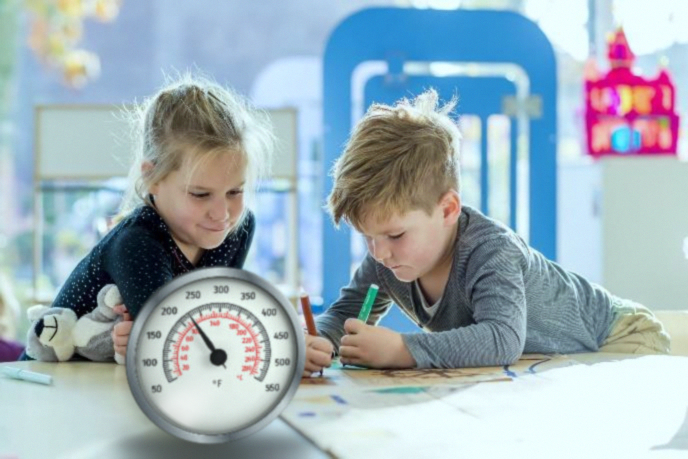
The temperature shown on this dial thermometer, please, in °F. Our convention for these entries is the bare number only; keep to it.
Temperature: 225
